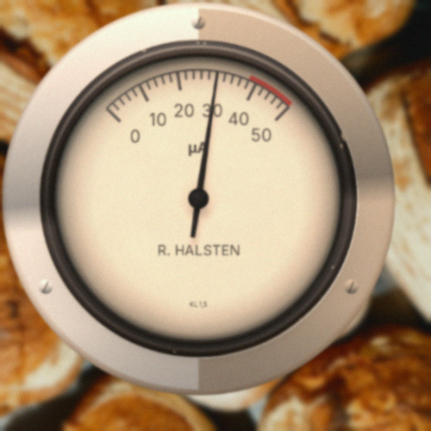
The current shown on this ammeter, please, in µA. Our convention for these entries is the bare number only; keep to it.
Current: 30
